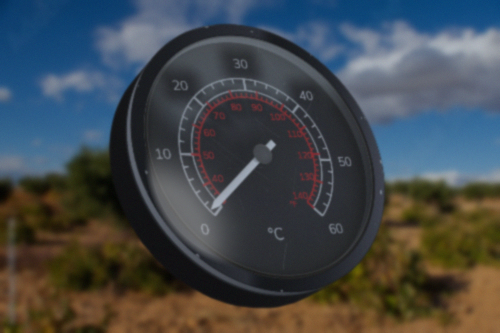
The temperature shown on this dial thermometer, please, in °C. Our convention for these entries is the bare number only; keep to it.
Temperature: 1
